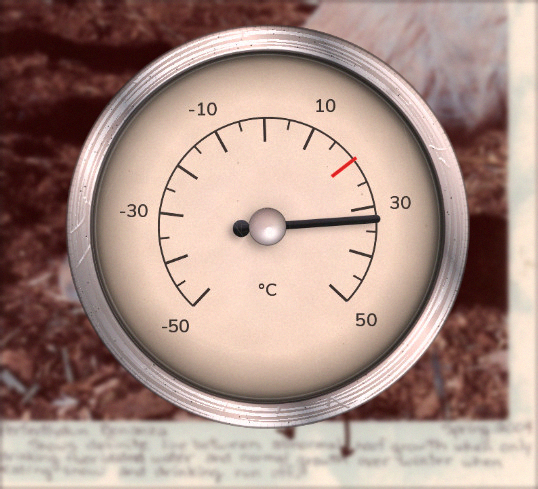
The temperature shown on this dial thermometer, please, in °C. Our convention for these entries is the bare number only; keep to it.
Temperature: 32.5
